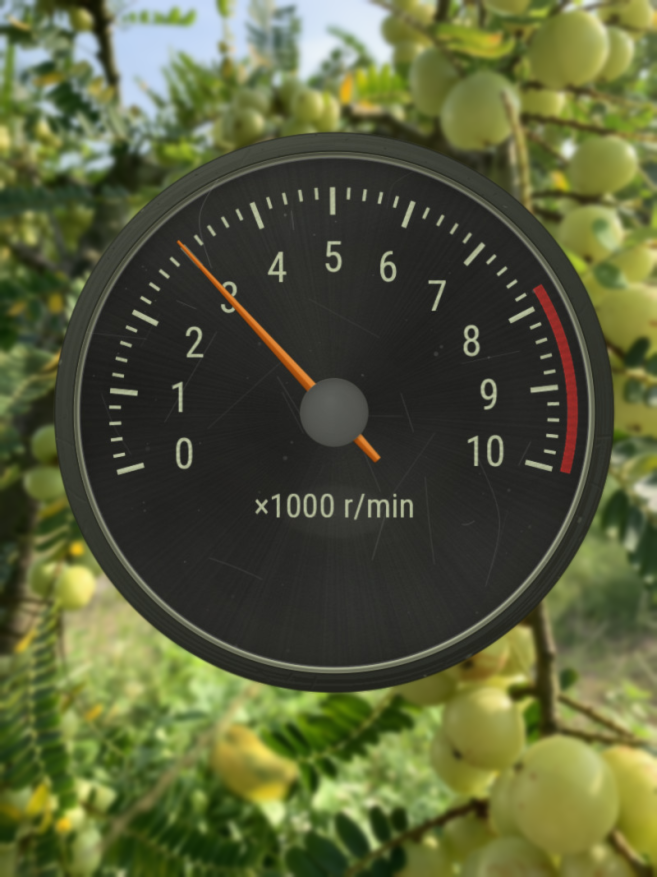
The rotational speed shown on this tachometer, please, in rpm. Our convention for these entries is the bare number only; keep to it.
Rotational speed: 3000
